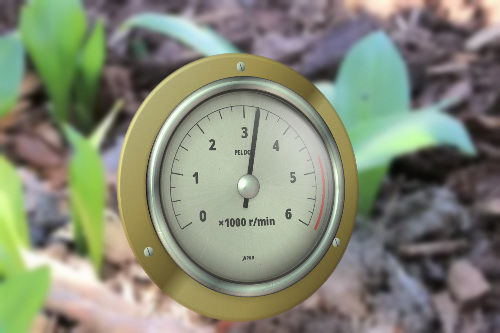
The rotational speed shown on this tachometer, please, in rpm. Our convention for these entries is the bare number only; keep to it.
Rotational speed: 3250
